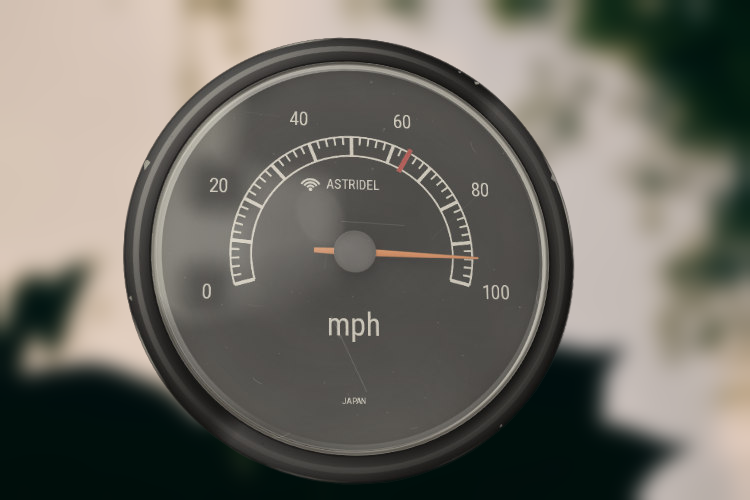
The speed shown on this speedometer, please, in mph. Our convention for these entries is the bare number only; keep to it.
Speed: 94
